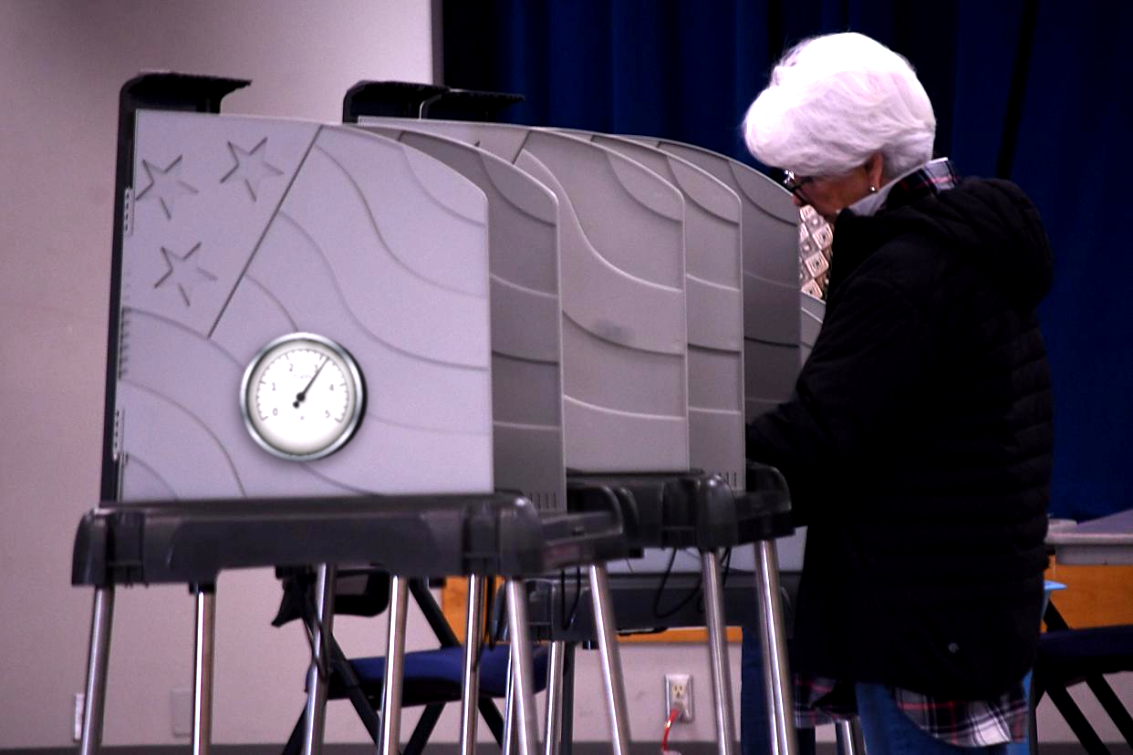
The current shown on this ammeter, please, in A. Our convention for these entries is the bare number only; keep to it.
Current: 3.2
